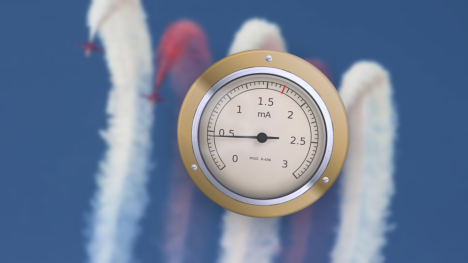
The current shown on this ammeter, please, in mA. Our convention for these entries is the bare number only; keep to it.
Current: 0.45
